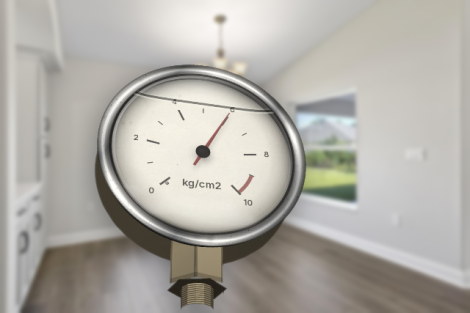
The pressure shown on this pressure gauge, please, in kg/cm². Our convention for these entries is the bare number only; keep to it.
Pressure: 6
